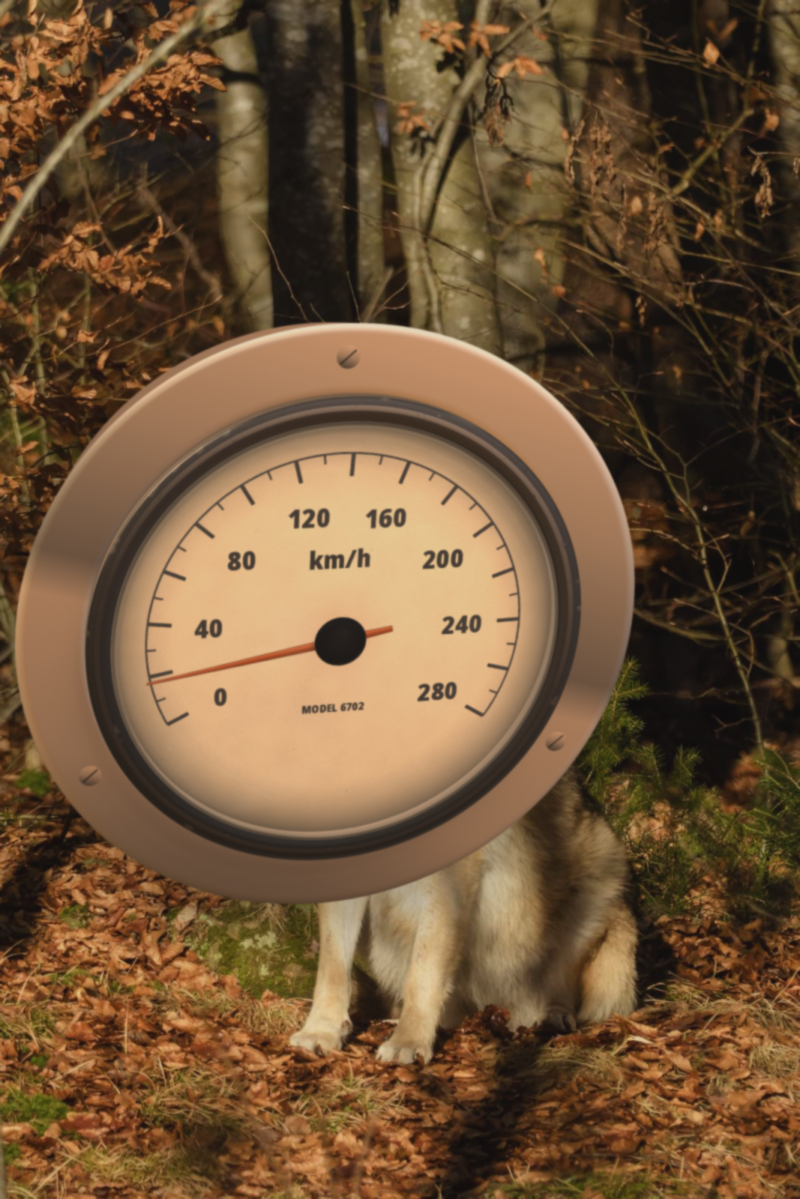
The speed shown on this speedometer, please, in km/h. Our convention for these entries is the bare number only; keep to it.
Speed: 20
